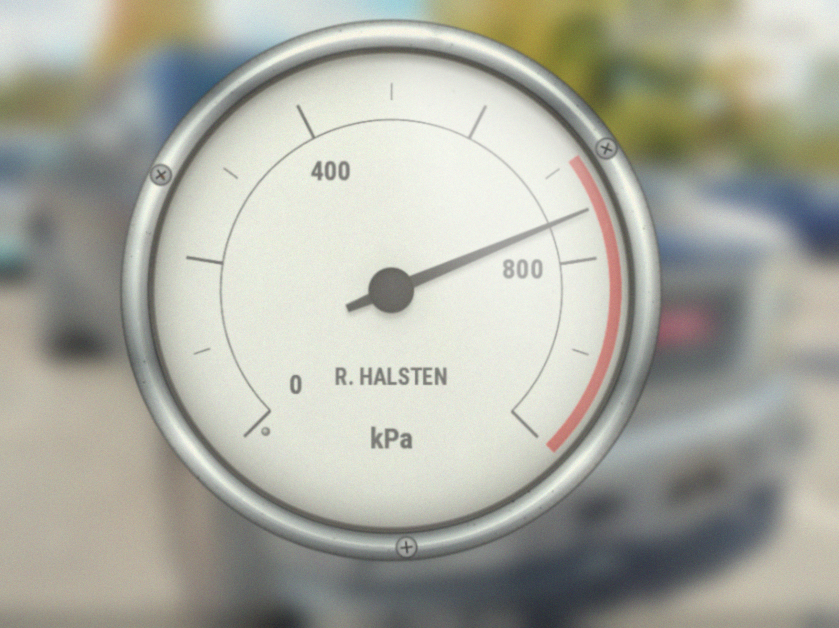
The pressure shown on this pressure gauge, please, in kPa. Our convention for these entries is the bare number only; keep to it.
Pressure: 750
